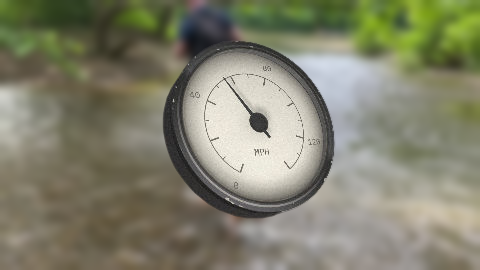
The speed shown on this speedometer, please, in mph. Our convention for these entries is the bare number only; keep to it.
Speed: 55
